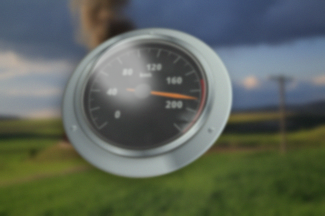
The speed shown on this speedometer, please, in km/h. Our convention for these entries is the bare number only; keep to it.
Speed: 190
